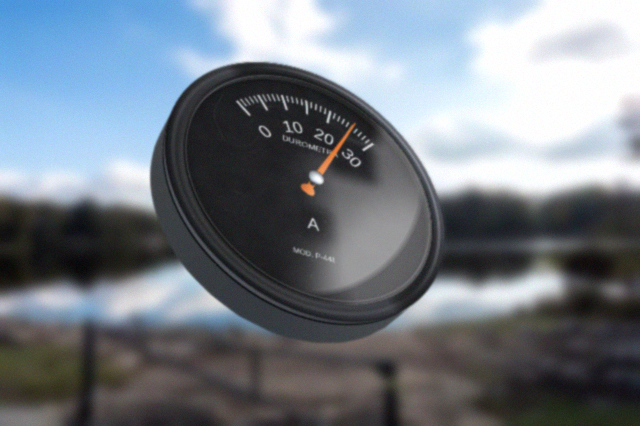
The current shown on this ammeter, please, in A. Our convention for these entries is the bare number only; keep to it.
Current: 25
